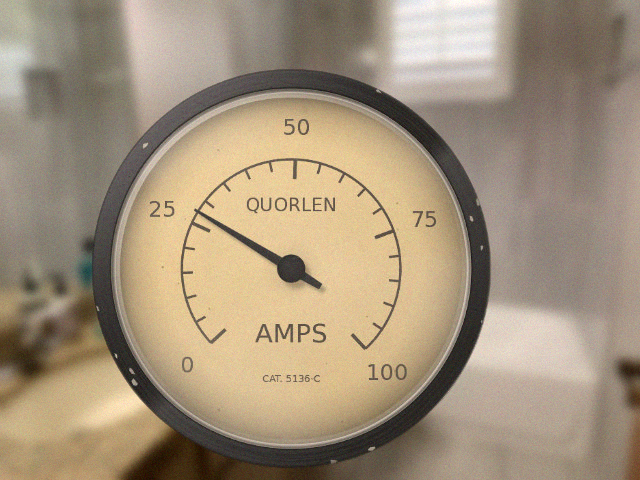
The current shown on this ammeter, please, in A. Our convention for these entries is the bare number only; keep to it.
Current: 27.5
